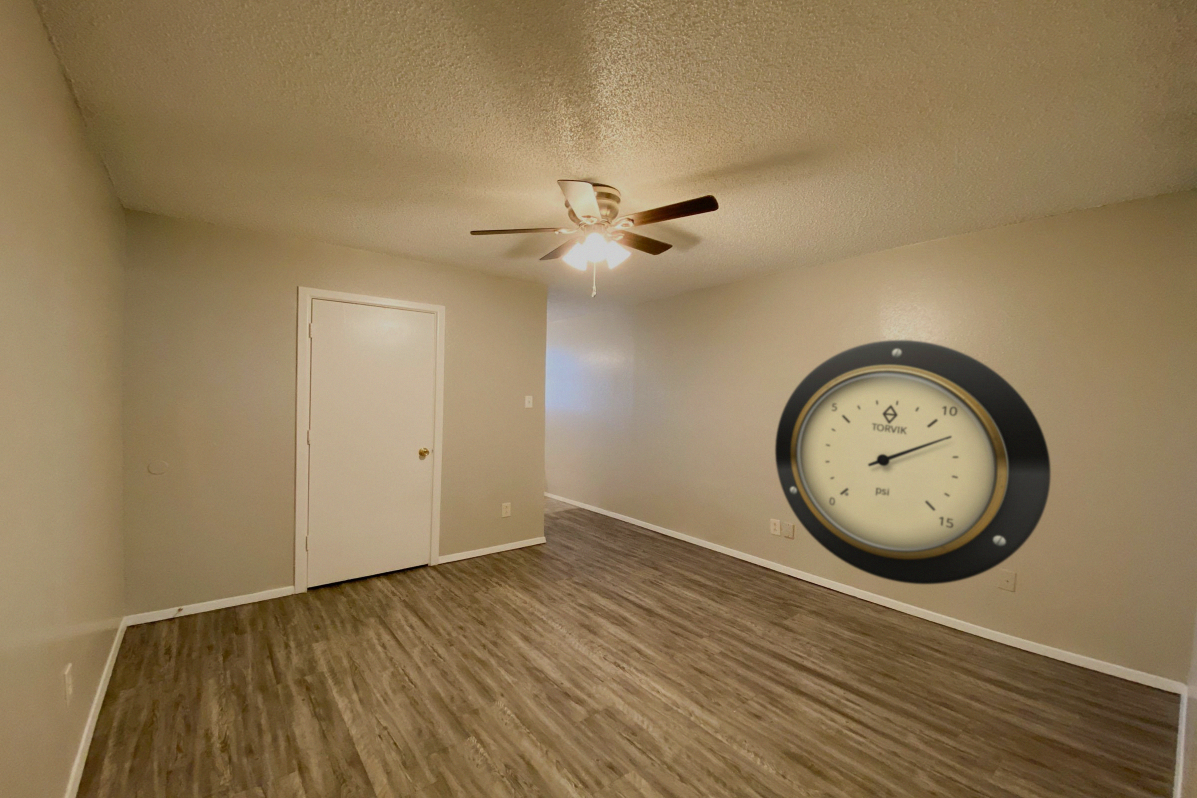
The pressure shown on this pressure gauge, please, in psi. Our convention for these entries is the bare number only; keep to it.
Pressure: 11
